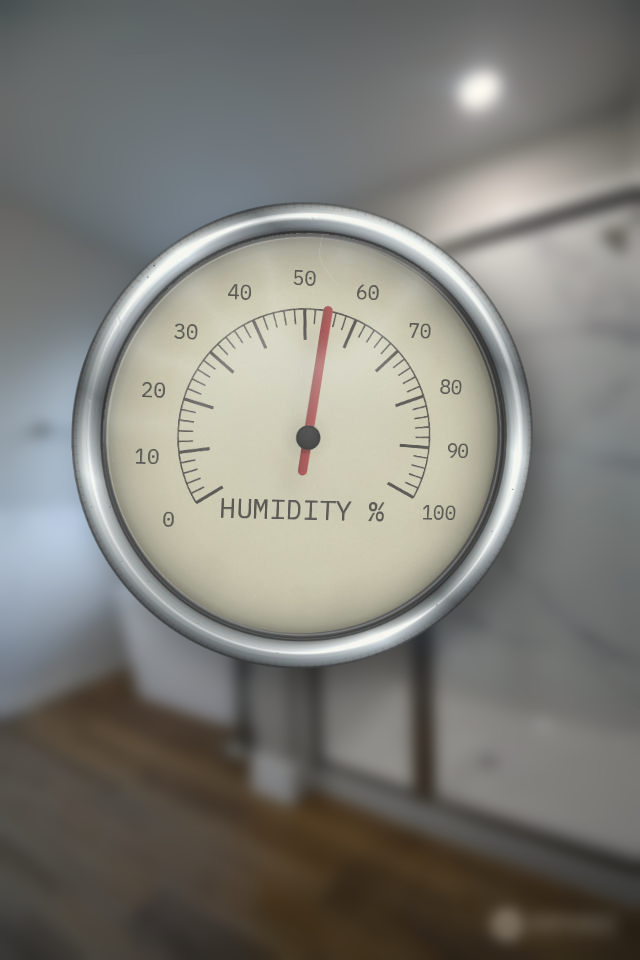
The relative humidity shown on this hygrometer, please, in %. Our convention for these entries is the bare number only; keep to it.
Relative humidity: 54
